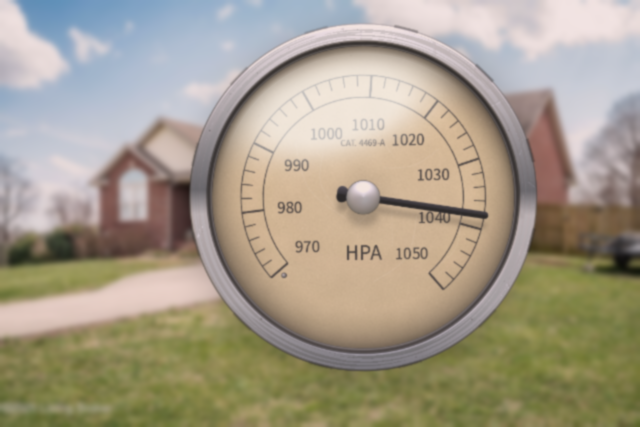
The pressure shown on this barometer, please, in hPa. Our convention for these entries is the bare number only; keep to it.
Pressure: 1038
